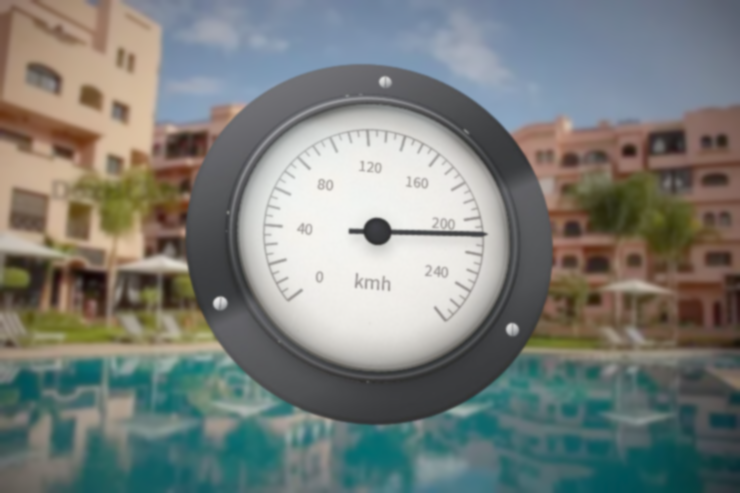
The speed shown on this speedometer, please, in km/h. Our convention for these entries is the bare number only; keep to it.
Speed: 210
